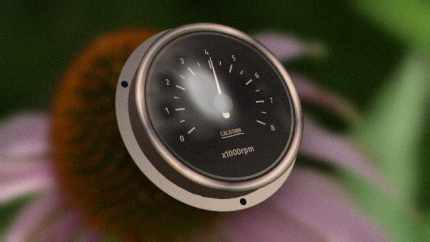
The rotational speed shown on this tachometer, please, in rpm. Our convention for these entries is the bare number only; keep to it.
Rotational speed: 4000
